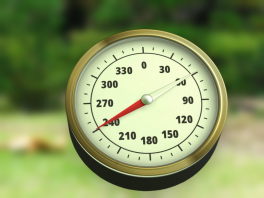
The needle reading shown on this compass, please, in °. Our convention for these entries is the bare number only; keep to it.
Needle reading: 240
